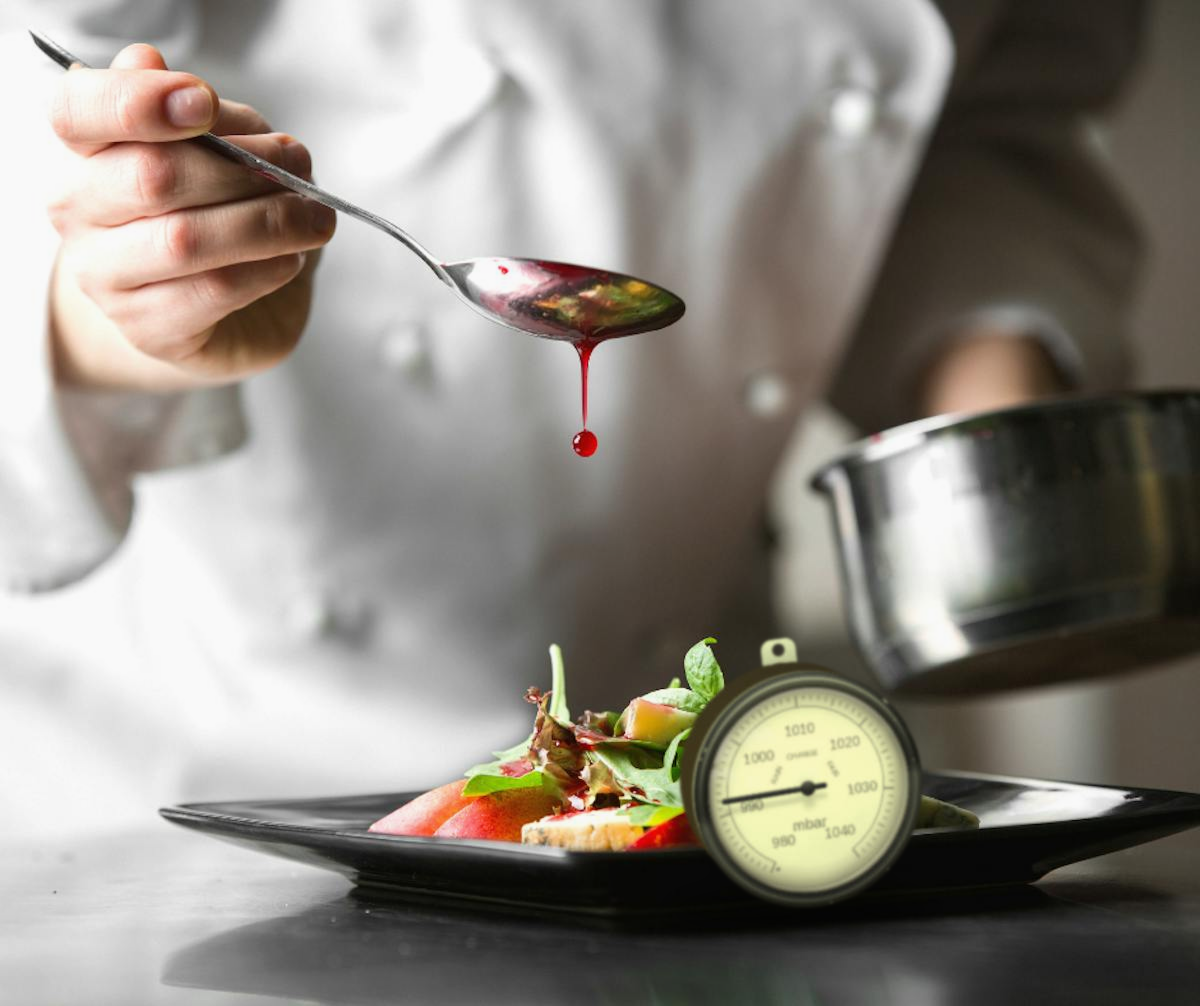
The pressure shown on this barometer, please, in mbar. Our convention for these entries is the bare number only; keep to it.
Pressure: 992
